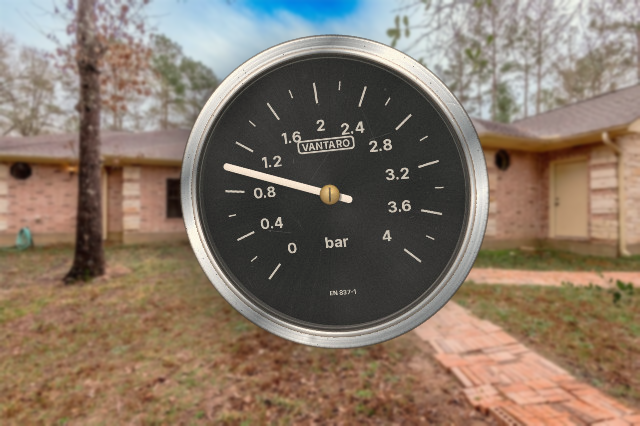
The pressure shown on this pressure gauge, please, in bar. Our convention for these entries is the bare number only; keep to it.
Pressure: 1
